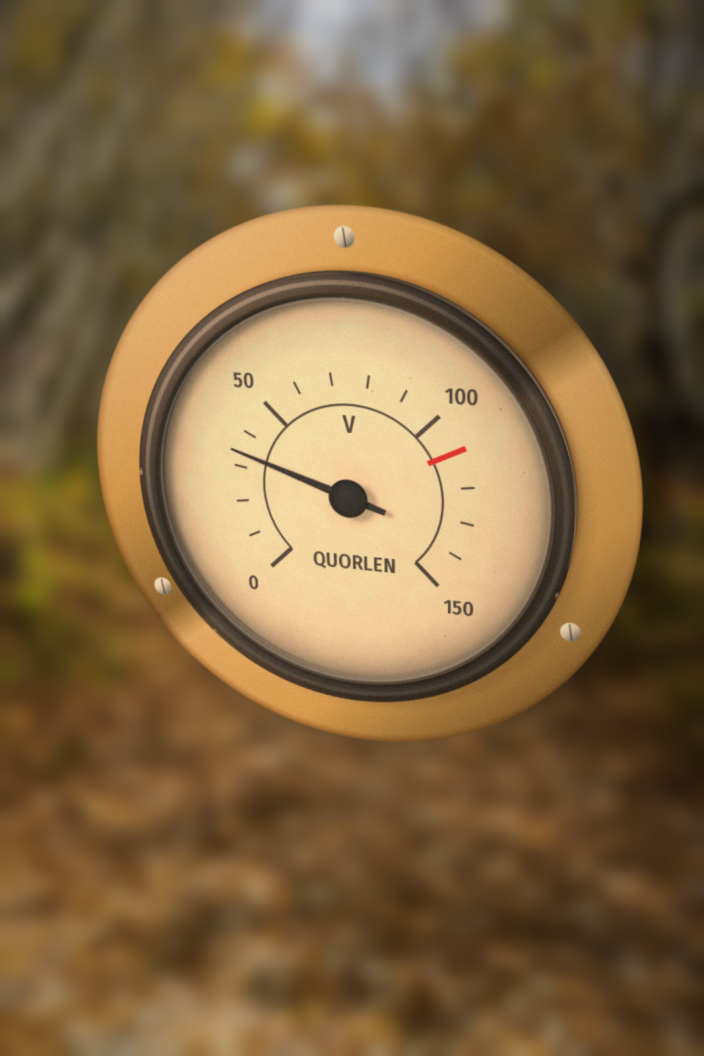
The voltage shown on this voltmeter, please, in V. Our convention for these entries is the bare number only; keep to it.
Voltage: 35
